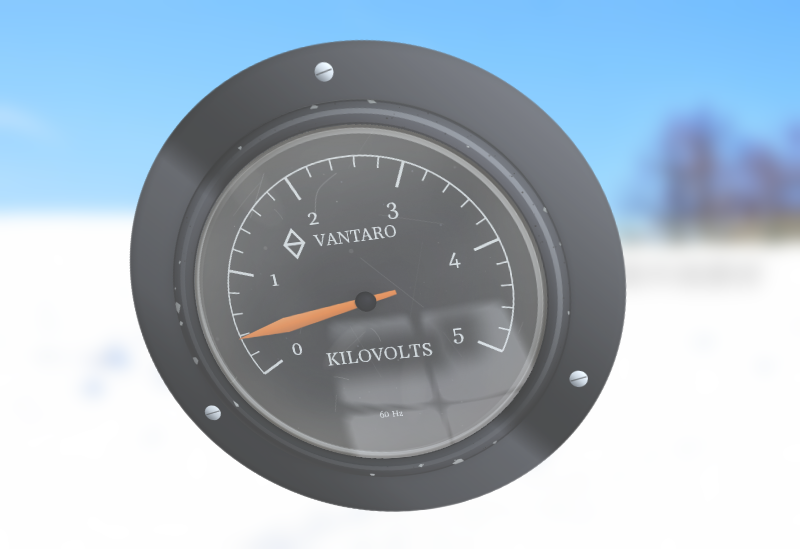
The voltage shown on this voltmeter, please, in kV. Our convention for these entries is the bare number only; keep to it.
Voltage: 0.4
